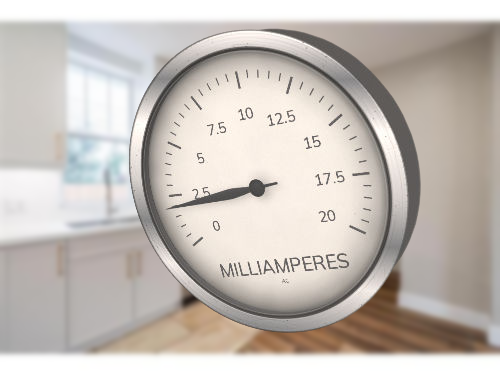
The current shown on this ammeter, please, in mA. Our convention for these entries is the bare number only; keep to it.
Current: 2
